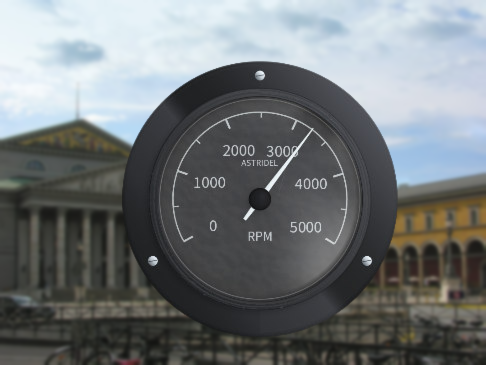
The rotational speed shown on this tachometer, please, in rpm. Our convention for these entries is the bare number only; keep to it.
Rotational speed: 3250
